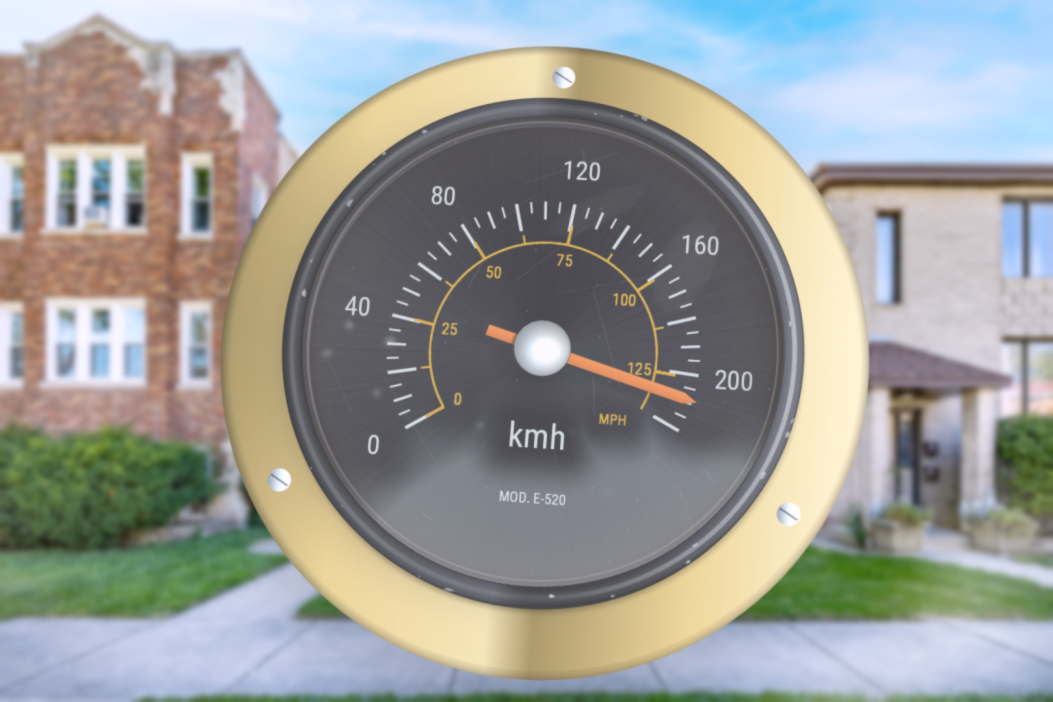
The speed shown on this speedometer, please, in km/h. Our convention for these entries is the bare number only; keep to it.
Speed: 210
